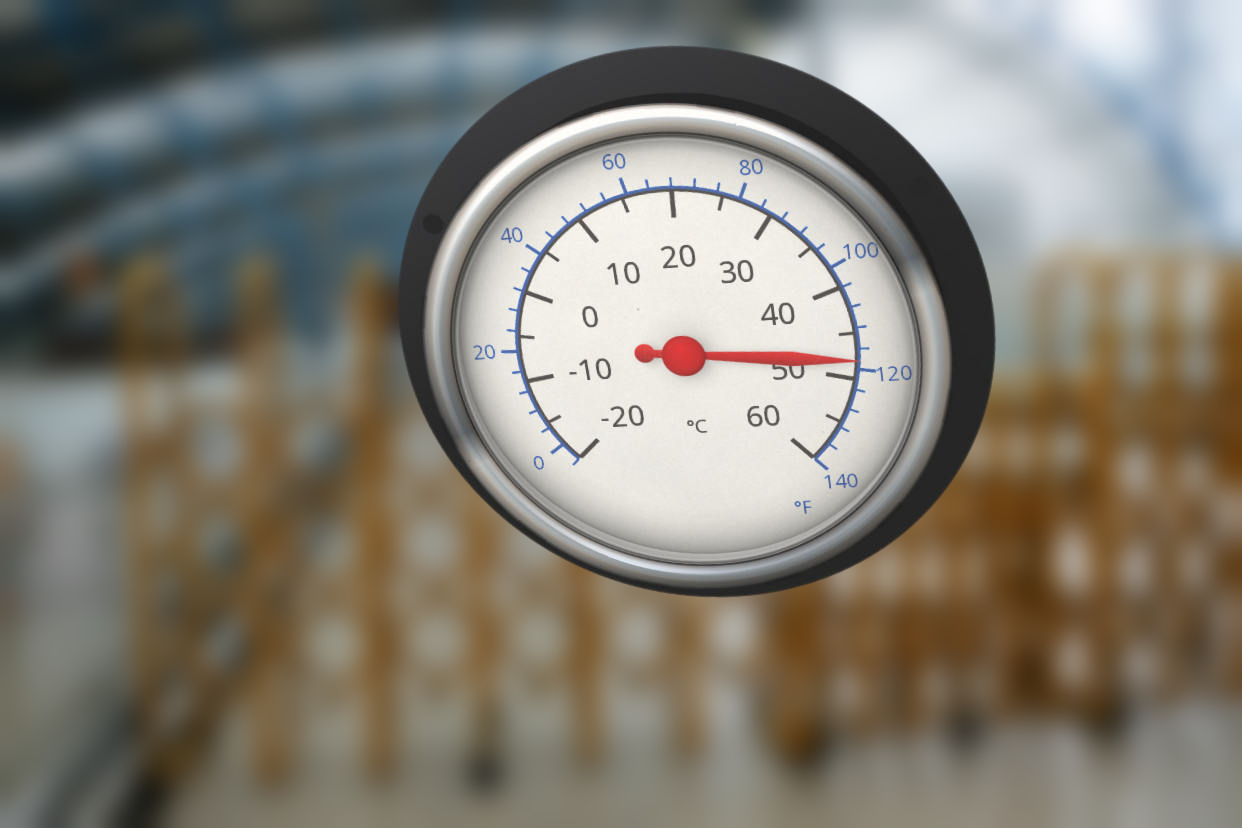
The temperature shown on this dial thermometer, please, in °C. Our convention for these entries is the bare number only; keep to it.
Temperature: 47.5
